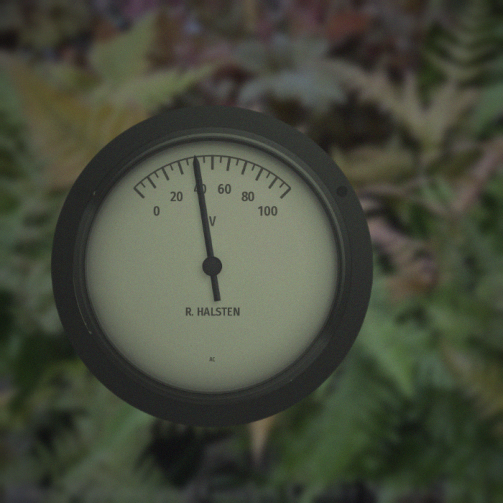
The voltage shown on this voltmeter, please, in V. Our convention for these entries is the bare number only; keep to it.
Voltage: 40
